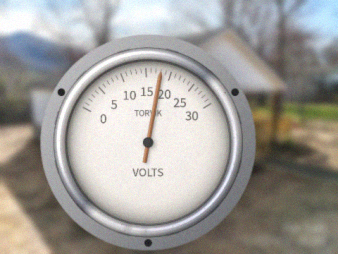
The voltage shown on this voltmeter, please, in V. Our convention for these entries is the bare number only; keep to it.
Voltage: 18
